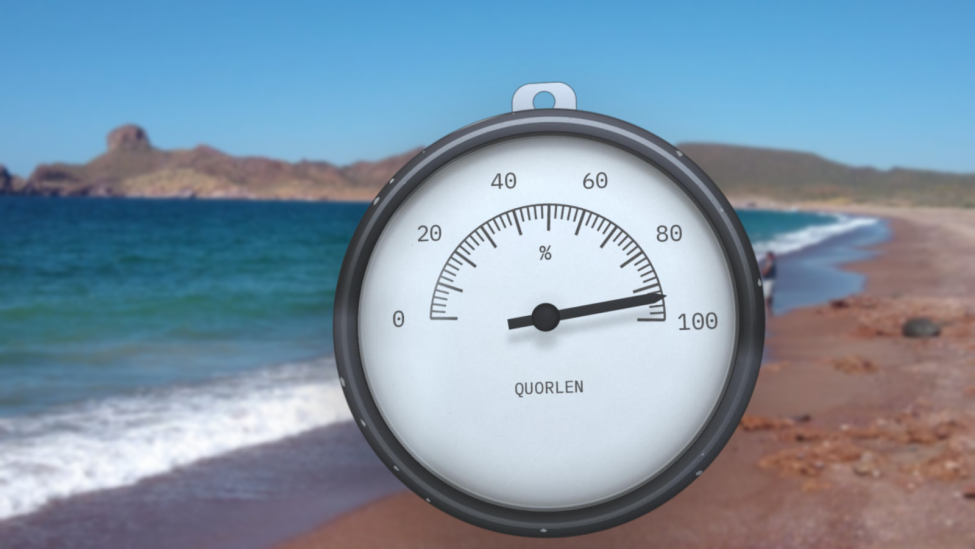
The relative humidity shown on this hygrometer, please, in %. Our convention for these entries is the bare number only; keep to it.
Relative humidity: 94
